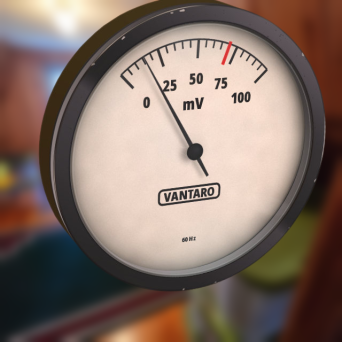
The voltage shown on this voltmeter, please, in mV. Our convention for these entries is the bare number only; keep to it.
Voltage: 15
